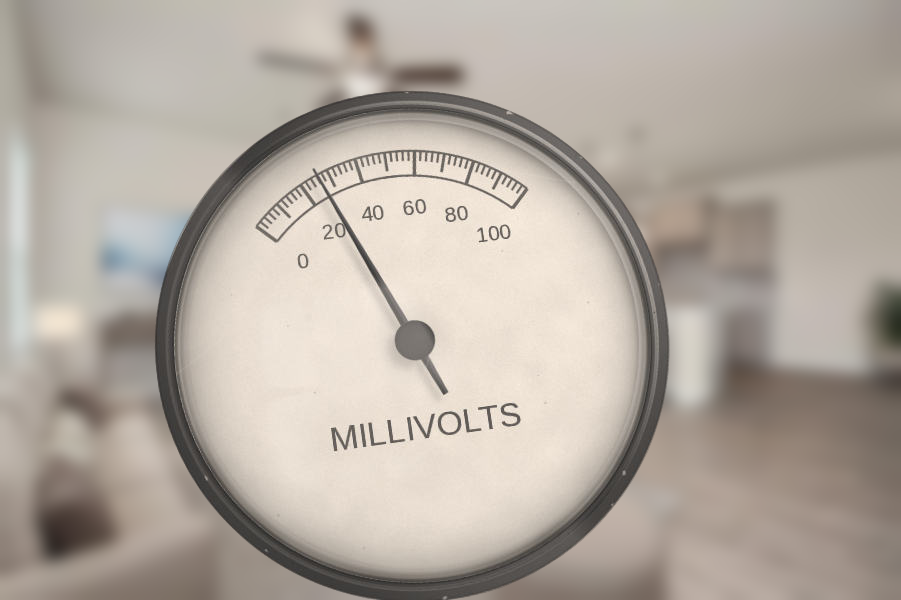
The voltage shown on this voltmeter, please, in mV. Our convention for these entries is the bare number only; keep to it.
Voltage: 26
